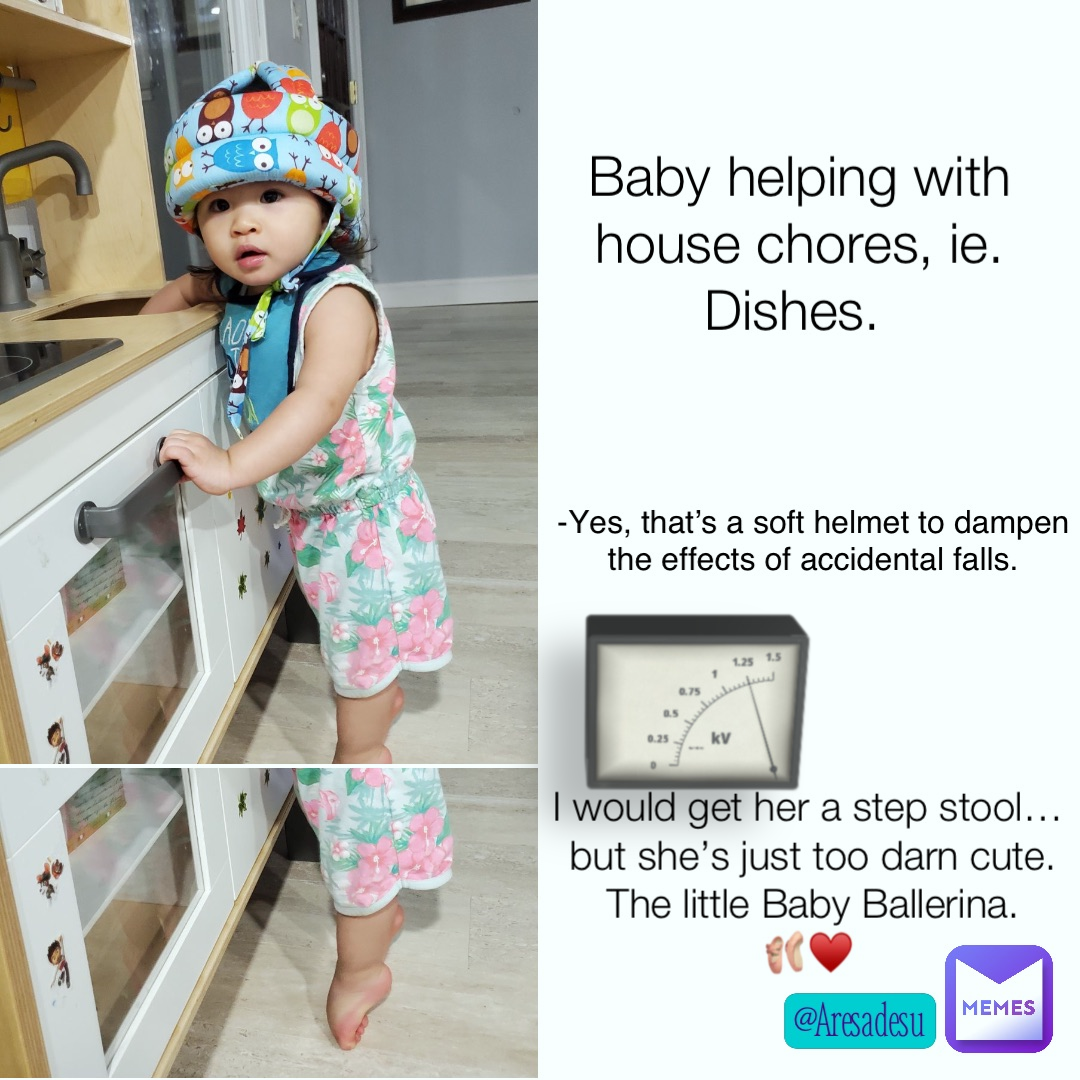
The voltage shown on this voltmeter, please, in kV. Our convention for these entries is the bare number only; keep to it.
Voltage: 1.25
